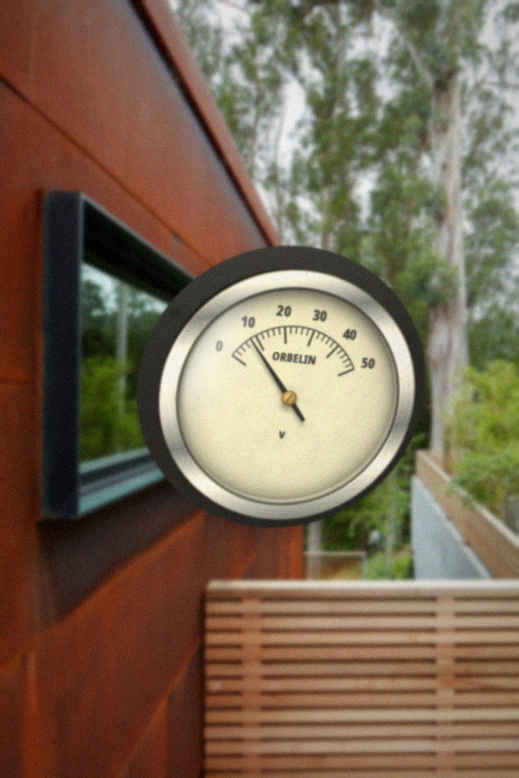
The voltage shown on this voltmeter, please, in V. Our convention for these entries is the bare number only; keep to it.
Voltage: 8
